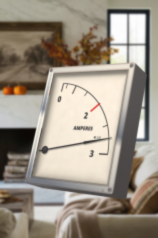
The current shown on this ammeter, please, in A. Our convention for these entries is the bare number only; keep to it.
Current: 2.75
